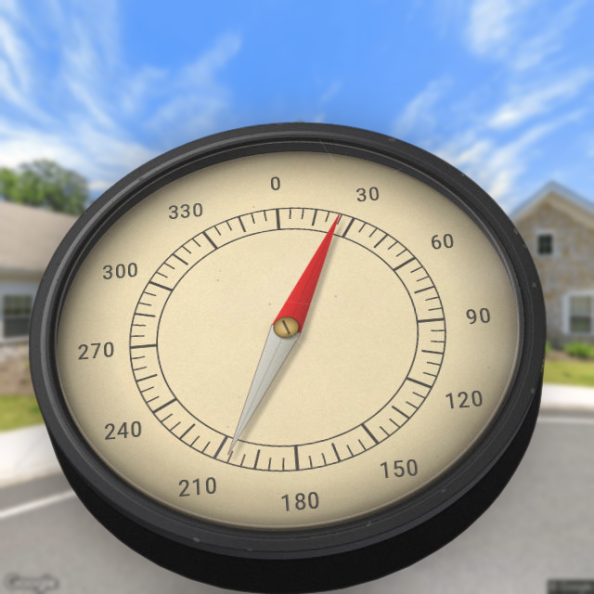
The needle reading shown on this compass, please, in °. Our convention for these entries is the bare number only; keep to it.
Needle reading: 25
